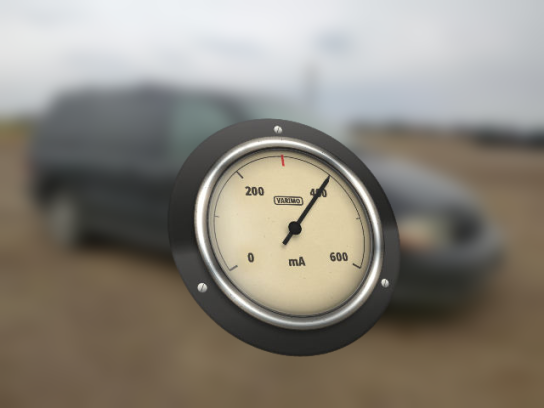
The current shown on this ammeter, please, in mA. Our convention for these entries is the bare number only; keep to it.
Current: 400
